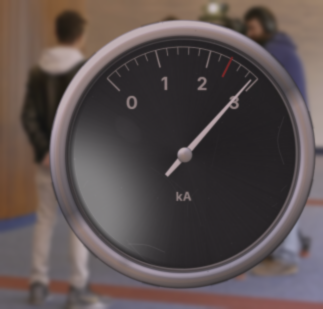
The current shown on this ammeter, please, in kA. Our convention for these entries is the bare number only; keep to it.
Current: 2.9
